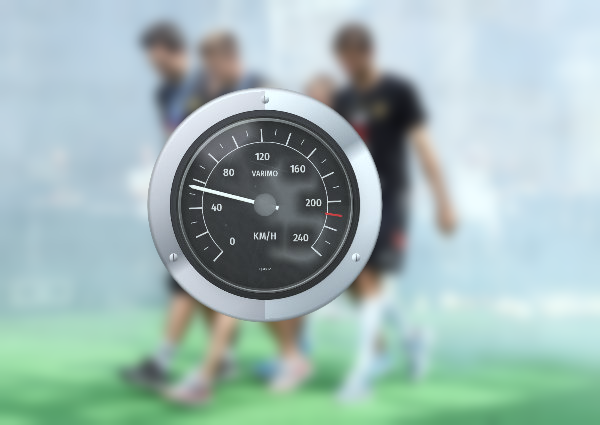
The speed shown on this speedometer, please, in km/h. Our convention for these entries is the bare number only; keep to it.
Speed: 55
